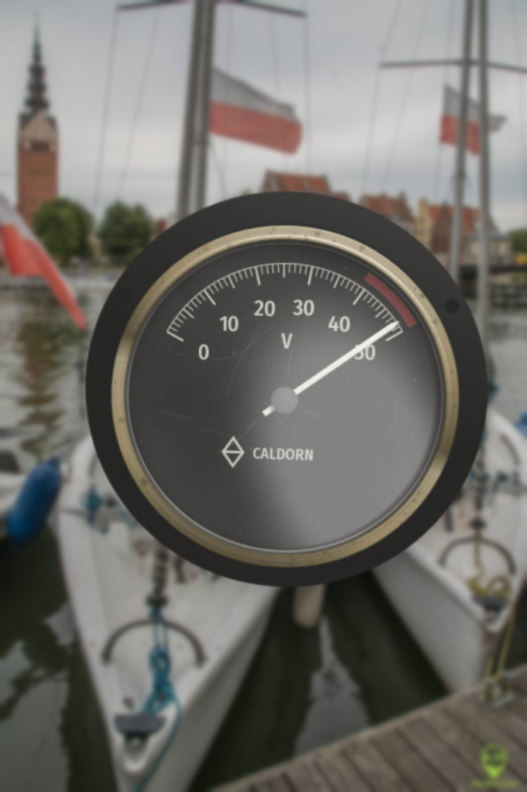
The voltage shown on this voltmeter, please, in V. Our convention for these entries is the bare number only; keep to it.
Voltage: 48
